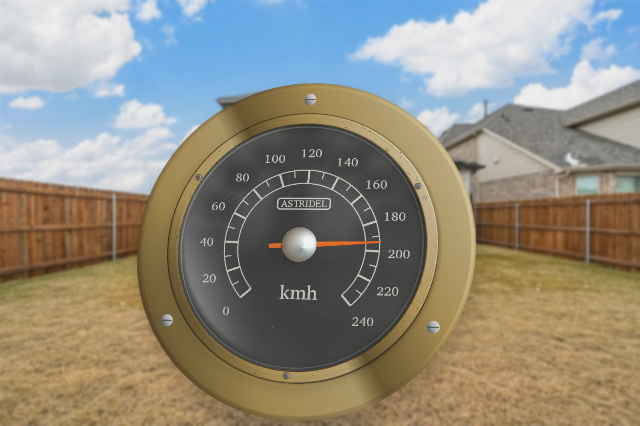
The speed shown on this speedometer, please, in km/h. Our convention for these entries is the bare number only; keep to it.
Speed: 195
